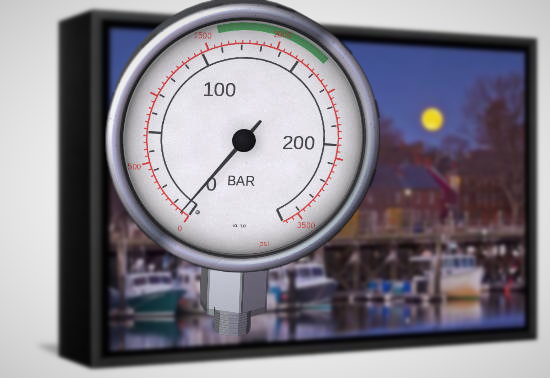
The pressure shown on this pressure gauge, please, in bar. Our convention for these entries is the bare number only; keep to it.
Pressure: 5
